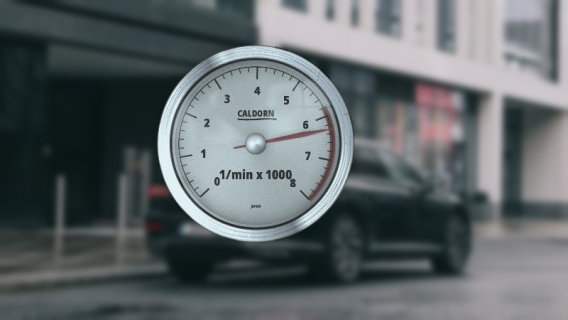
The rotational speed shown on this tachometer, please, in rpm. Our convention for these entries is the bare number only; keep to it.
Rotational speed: 6300
